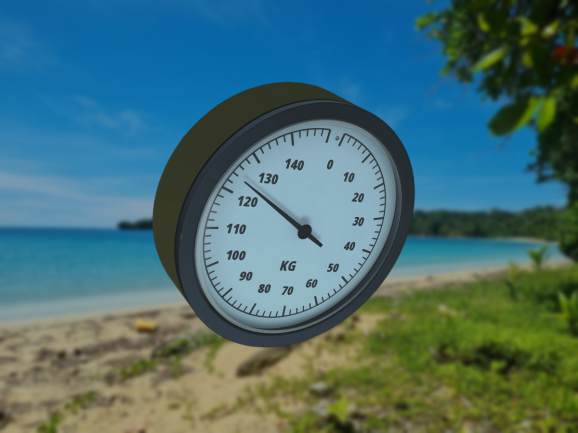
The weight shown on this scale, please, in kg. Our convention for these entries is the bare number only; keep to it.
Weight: 124
